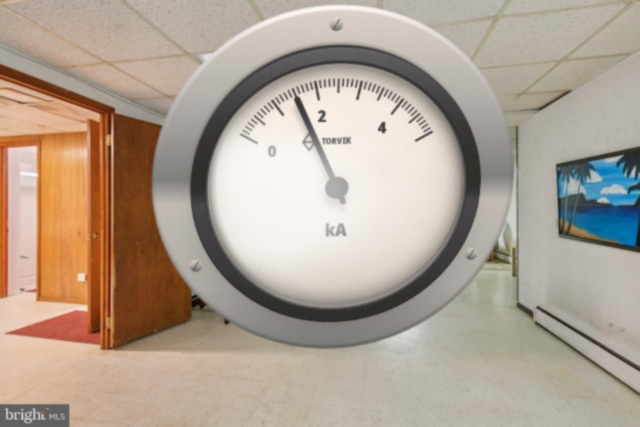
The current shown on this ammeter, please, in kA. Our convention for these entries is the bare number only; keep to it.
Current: 1.5
